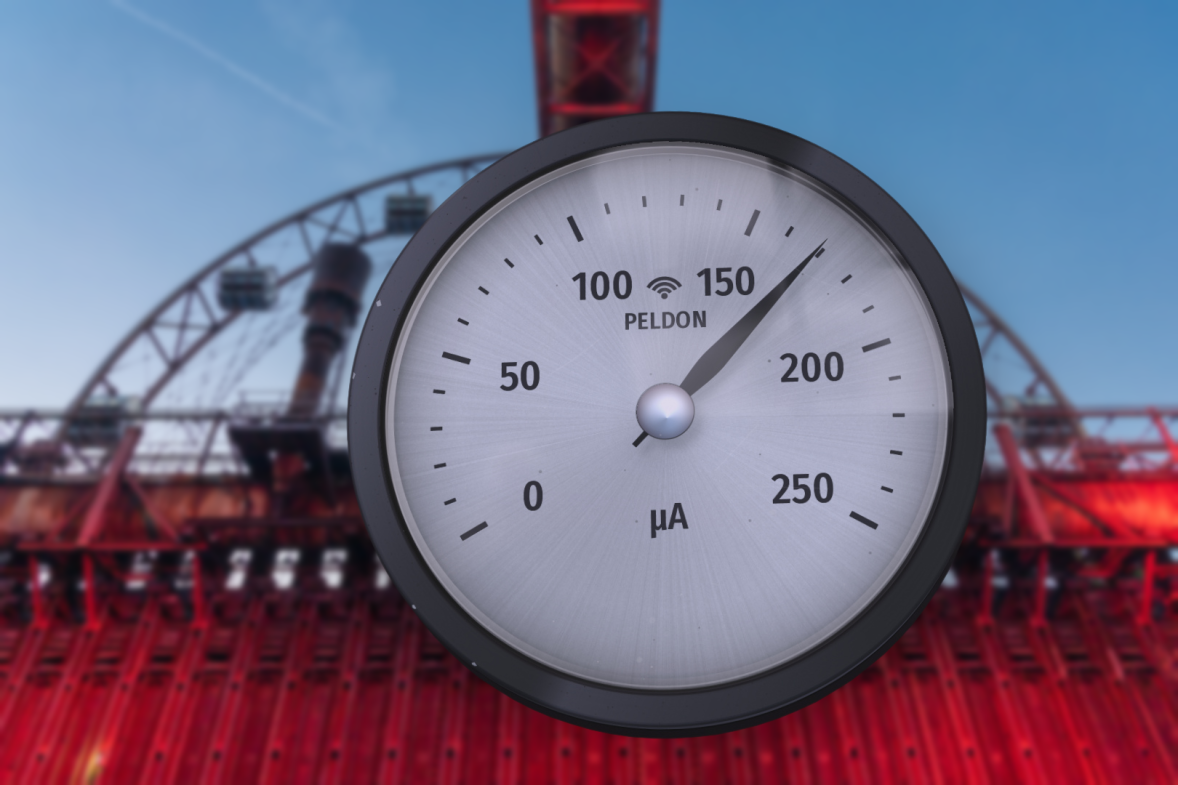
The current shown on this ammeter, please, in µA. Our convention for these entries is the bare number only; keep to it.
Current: 170
